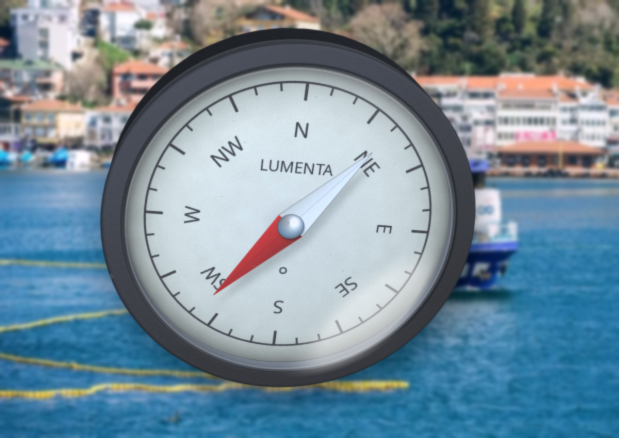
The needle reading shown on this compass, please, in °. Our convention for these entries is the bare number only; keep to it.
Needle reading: 220
